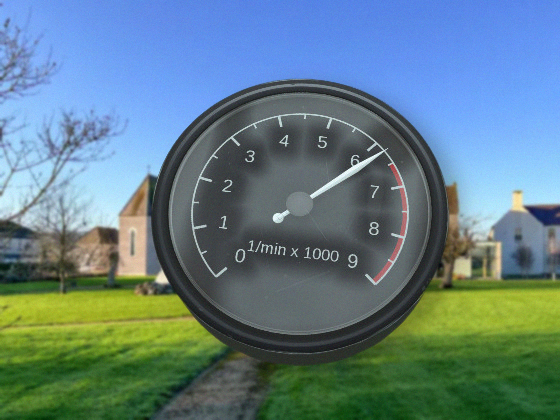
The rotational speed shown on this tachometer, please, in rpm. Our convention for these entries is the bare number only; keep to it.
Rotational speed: 6250
